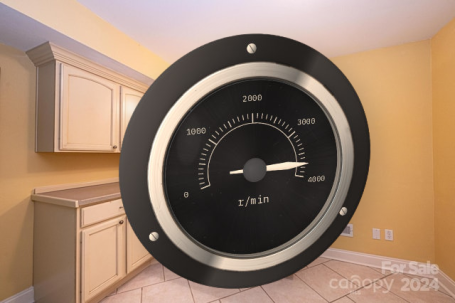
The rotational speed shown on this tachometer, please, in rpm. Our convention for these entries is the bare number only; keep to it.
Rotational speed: 3700
